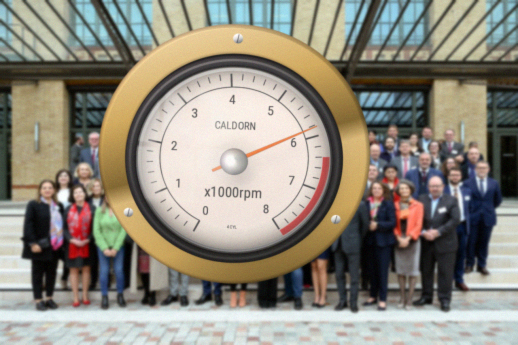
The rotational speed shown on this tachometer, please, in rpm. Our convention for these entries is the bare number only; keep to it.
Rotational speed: 5800
